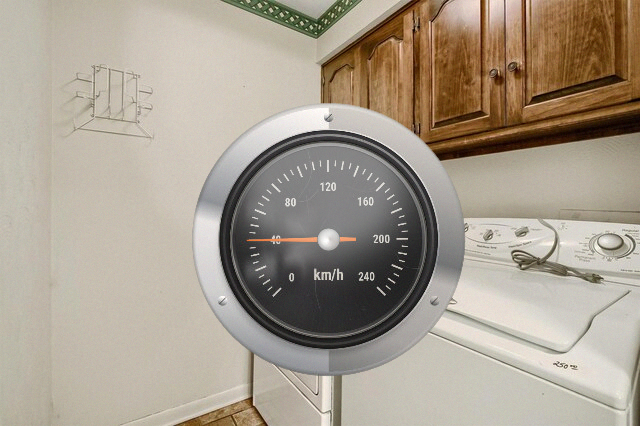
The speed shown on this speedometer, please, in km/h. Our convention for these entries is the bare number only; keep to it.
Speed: 40
